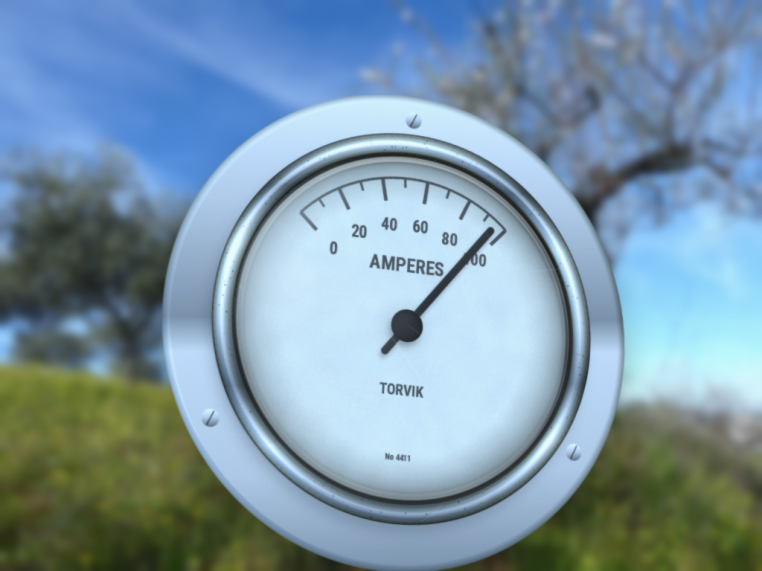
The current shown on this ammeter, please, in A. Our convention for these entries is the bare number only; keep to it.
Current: 95
